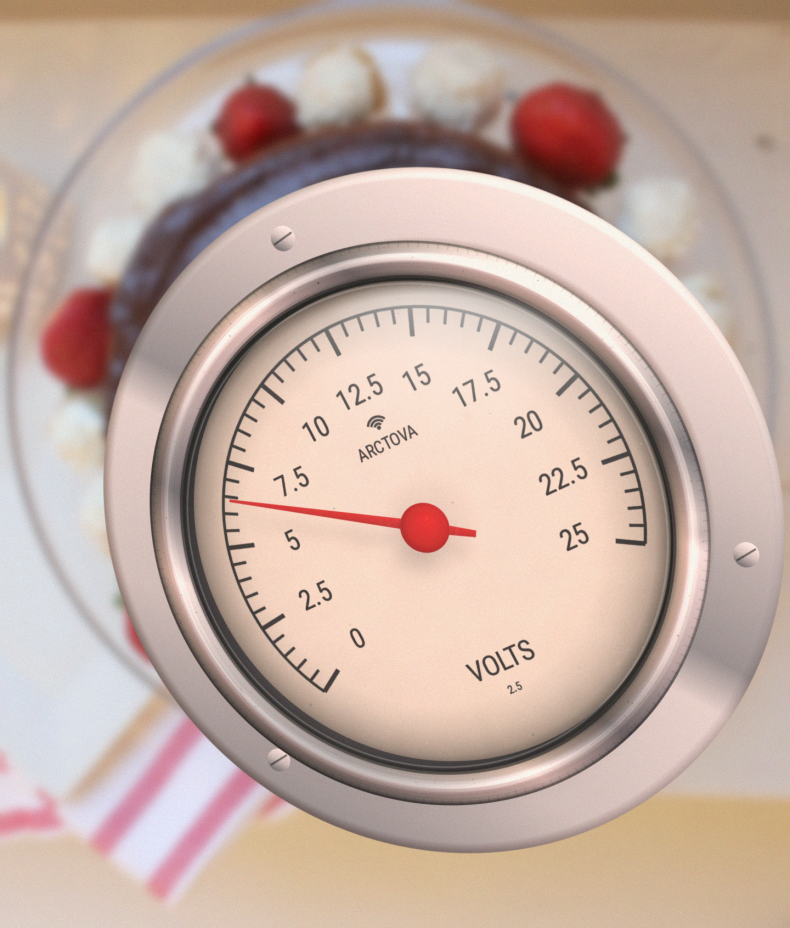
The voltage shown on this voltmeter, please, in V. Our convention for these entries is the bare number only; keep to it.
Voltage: 6.5
